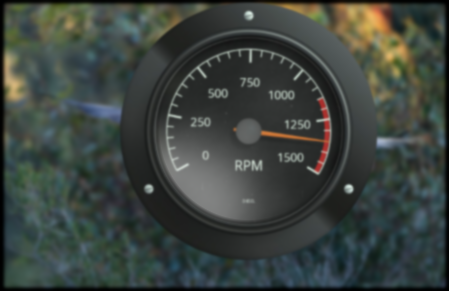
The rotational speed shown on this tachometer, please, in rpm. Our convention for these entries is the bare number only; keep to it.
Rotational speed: 1350
